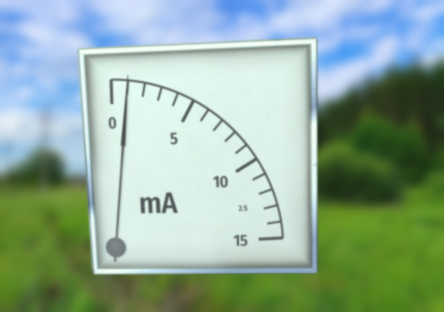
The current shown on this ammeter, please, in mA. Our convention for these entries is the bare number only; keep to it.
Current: 1
